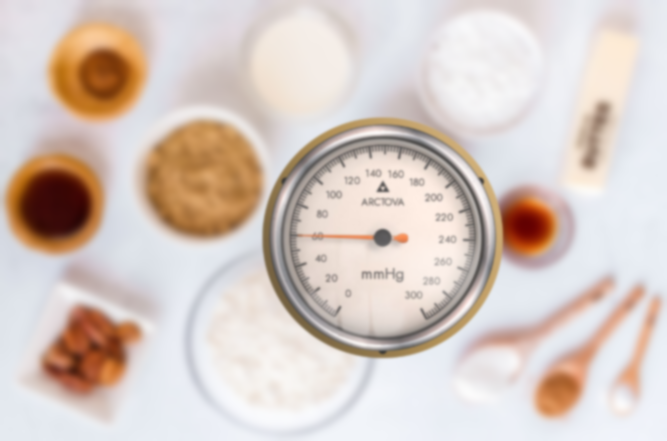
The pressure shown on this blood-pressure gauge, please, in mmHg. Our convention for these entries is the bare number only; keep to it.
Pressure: 60
